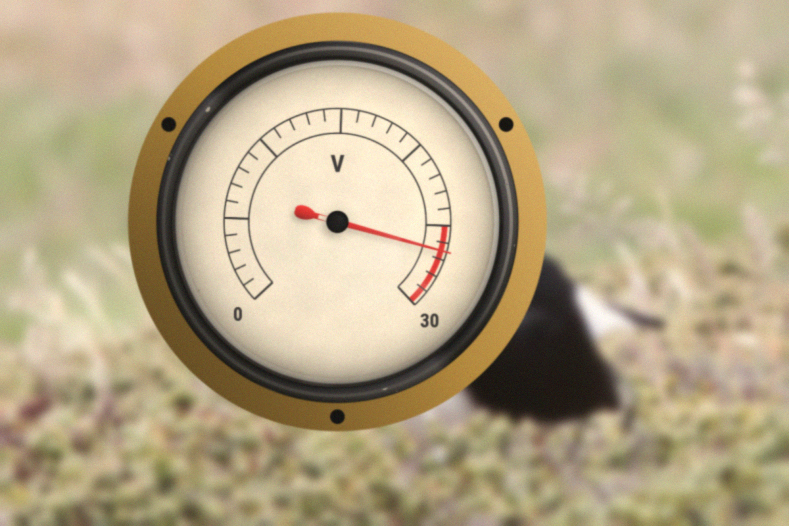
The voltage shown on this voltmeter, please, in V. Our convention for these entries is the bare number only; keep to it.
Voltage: 26.5
